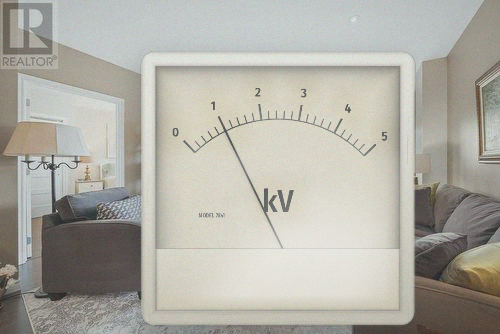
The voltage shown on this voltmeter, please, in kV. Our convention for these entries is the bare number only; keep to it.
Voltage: 1
